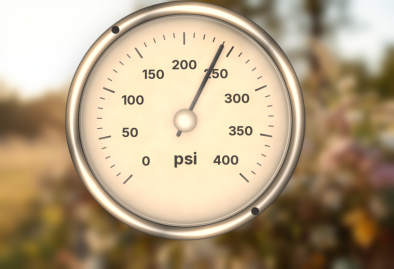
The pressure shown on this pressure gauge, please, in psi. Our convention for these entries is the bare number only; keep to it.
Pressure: 240
